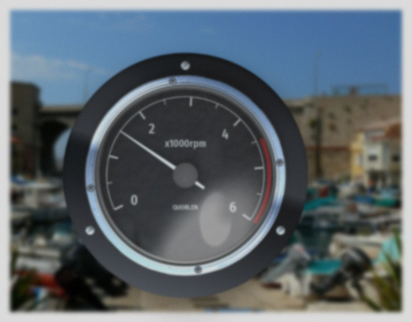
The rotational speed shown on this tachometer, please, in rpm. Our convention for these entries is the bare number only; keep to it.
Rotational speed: 1500
